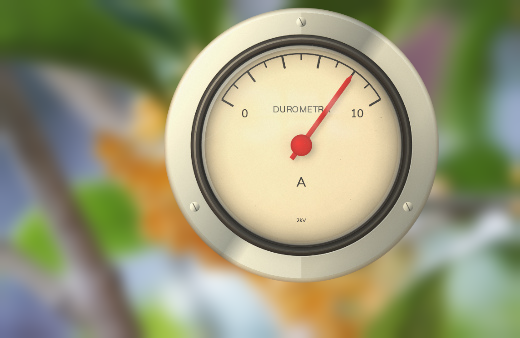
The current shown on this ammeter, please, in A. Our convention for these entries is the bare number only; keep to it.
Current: 8
